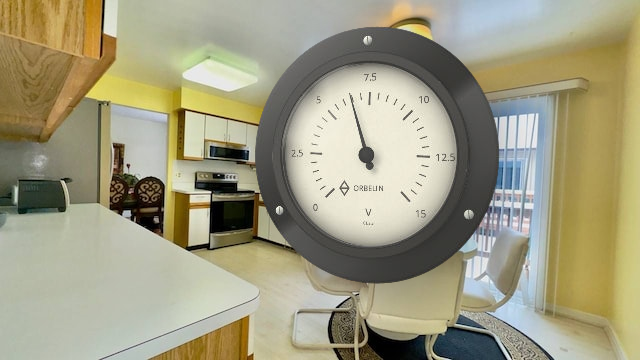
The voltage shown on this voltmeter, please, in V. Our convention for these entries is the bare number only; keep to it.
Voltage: 6.5
